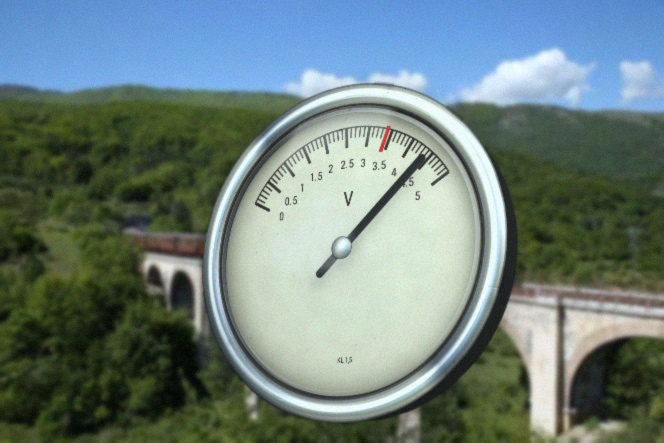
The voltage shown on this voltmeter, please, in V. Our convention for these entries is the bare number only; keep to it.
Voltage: 4.5
